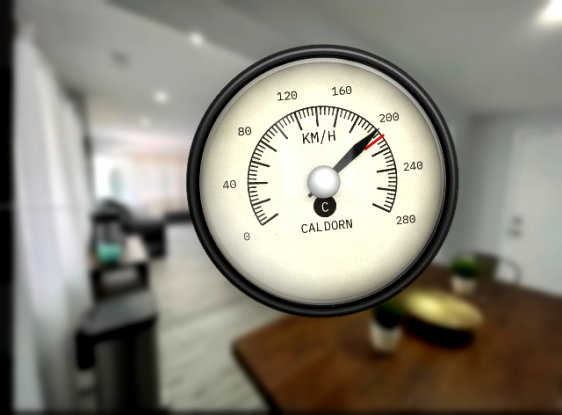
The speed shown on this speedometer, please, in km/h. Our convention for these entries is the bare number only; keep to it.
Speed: 200
